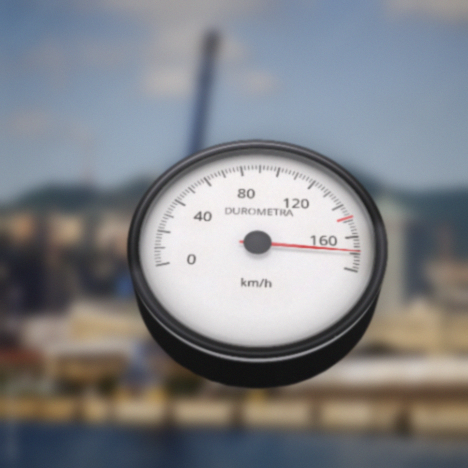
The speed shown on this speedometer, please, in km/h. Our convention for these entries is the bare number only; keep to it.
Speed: 170
